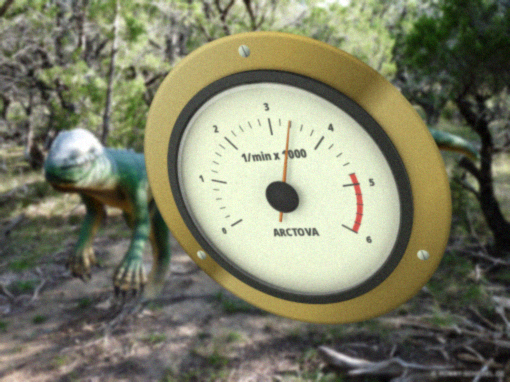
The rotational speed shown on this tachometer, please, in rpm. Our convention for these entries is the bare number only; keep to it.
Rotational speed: 3400
